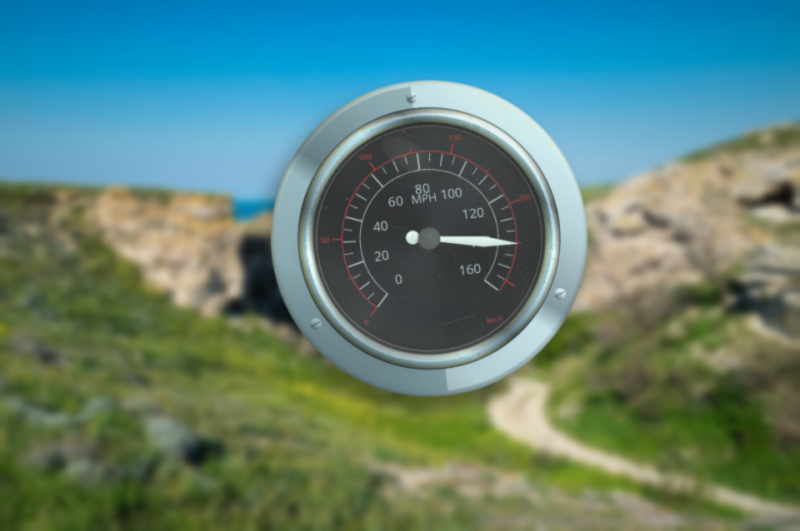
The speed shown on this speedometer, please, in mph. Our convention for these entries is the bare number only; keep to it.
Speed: 140
